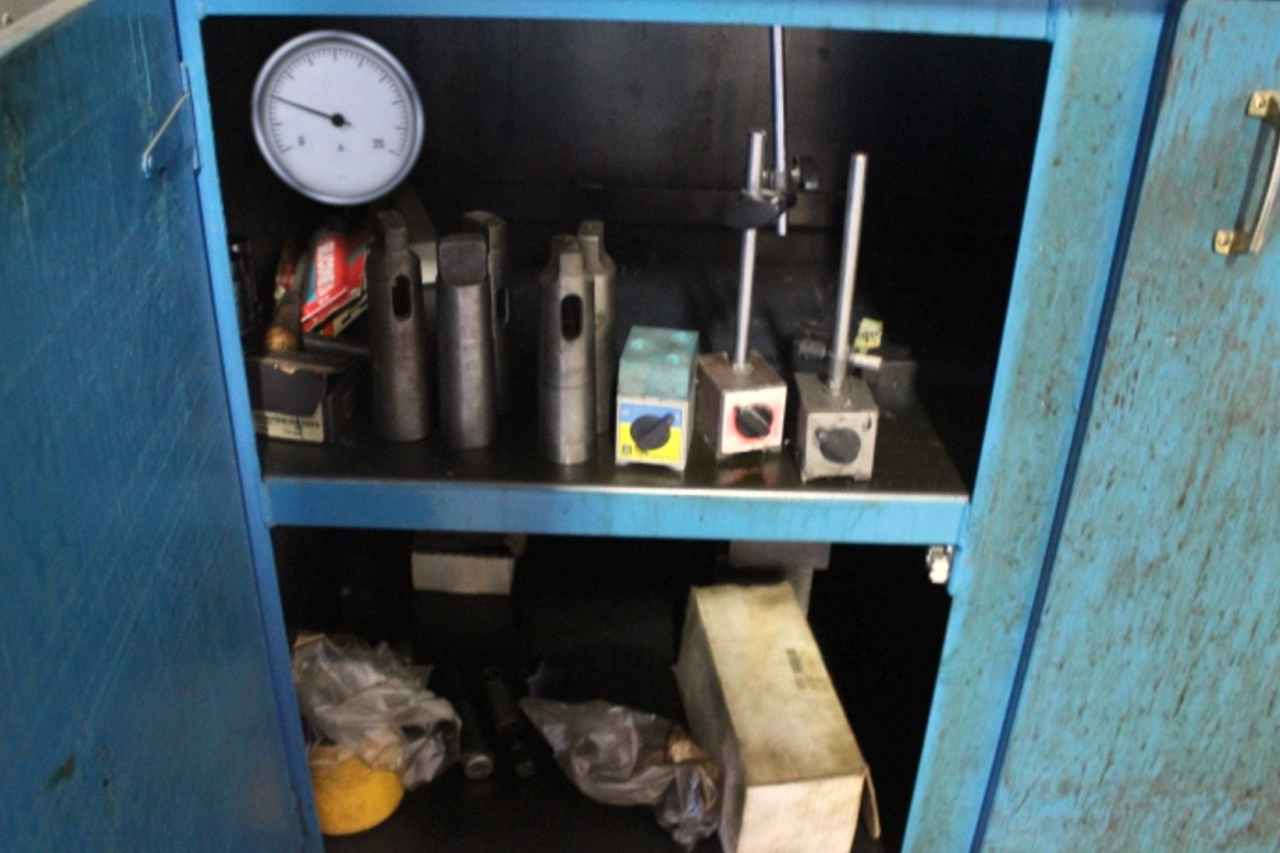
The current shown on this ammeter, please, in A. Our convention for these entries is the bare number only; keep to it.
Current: 5
